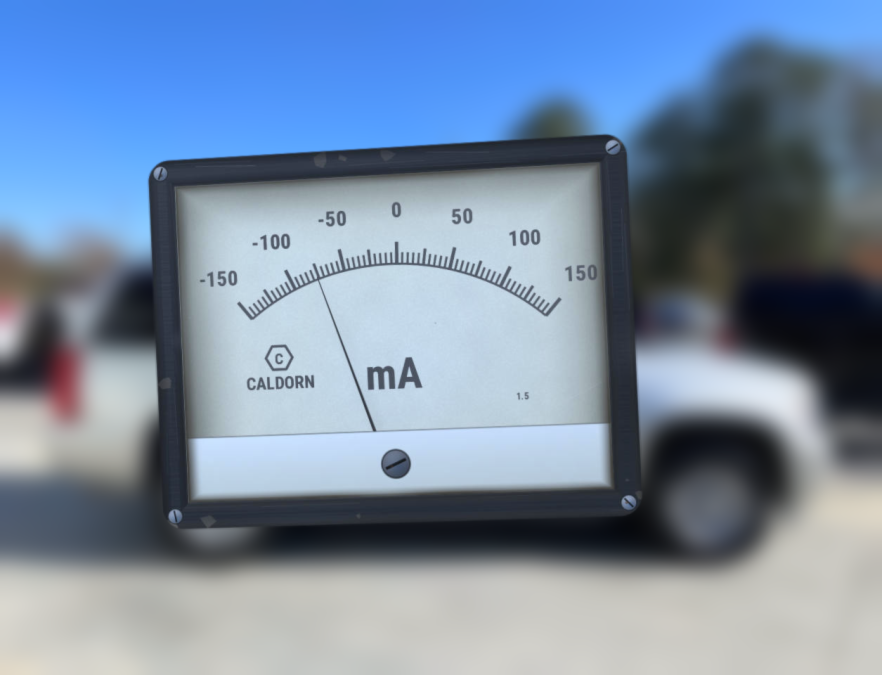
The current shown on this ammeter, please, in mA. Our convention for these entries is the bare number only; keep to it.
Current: -75
